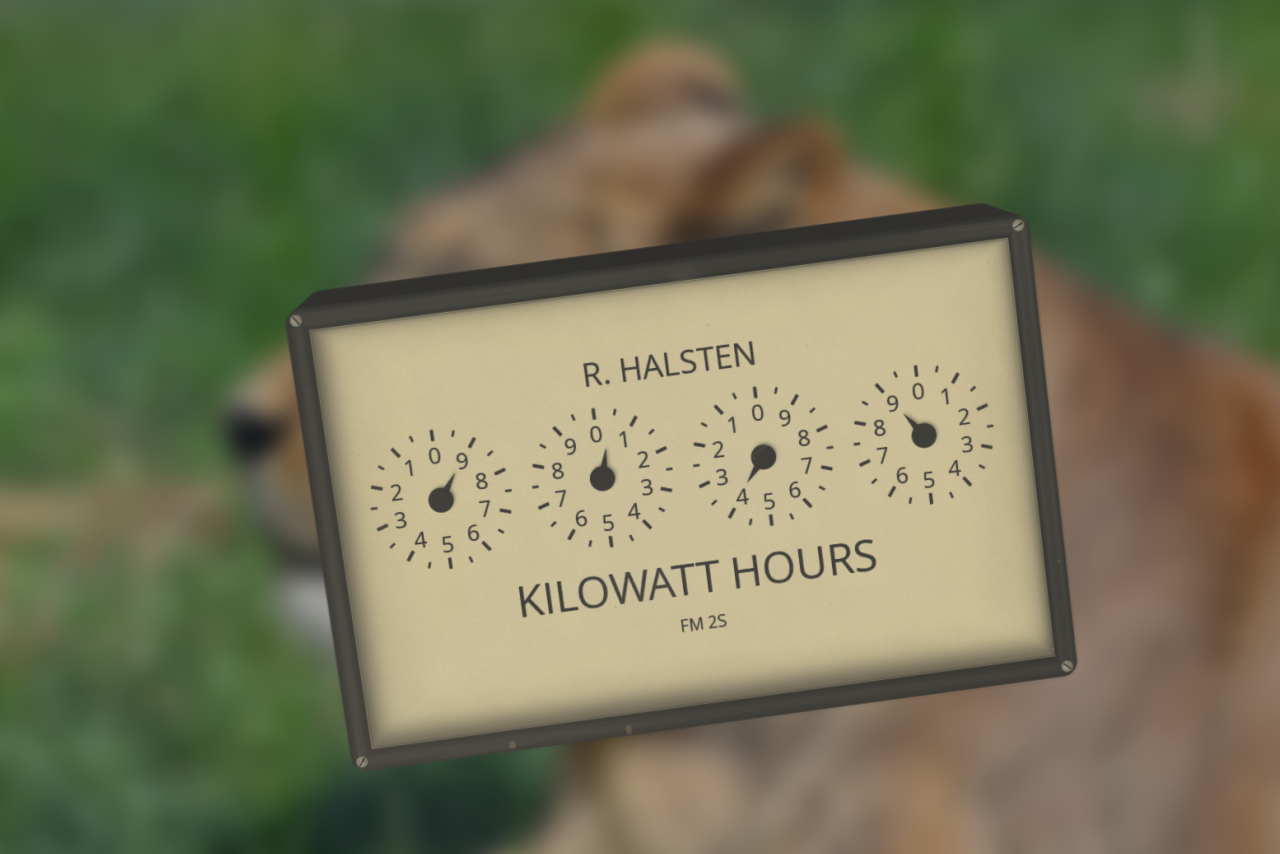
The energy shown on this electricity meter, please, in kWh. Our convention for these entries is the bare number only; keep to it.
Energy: 9039
